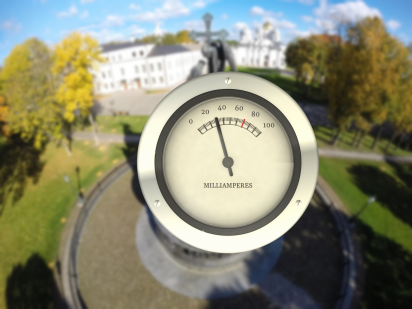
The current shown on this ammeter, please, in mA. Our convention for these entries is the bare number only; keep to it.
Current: 30
